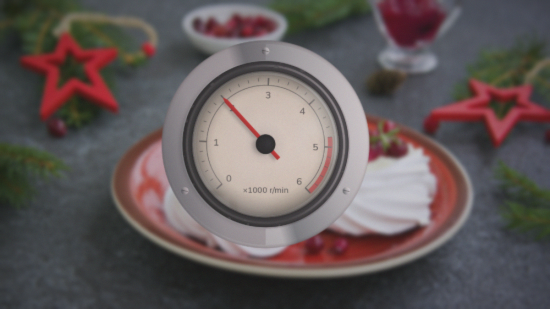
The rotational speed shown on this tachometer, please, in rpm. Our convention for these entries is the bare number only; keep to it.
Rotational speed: 2000
